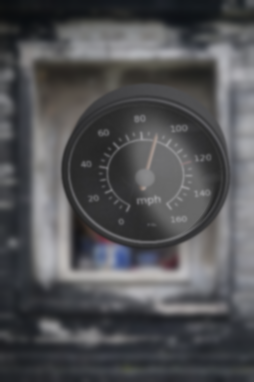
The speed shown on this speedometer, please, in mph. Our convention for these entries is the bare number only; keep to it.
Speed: 90
